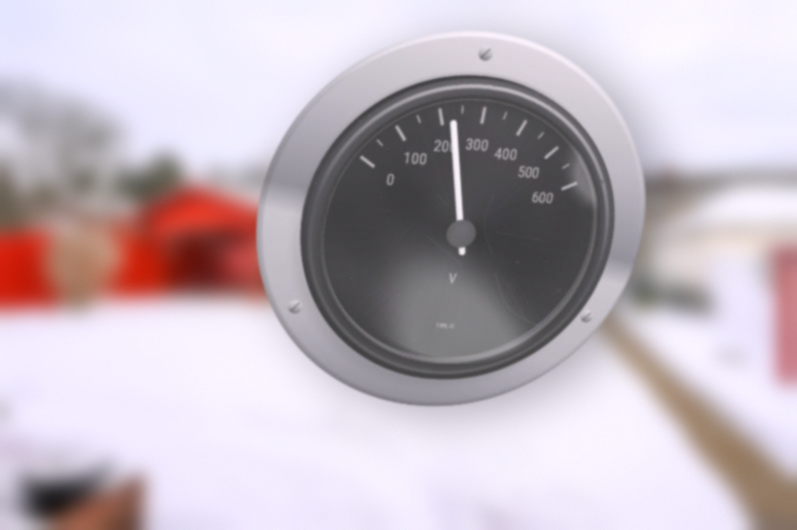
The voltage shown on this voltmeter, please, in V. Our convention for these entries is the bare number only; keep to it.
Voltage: 225
